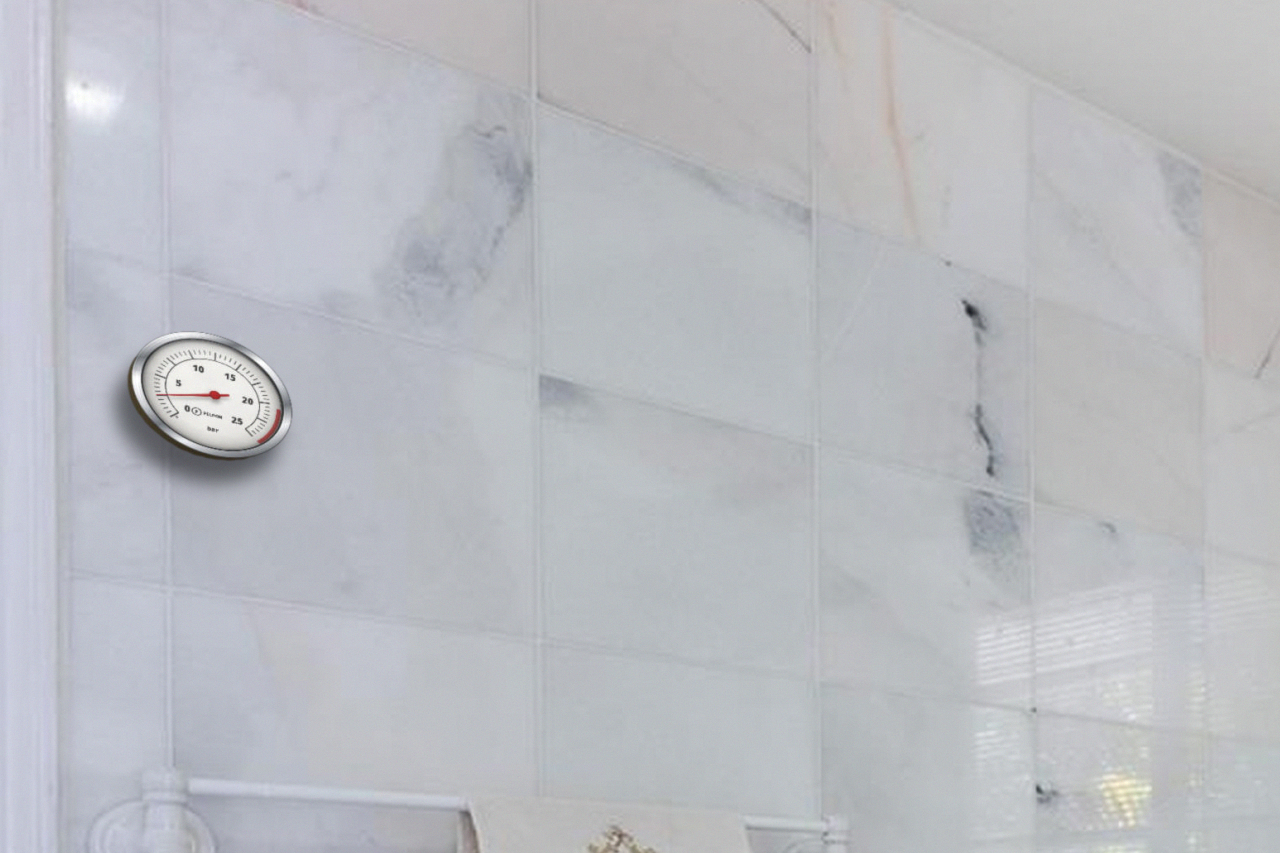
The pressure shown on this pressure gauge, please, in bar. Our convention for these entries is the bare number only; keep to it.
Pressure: 2.5
